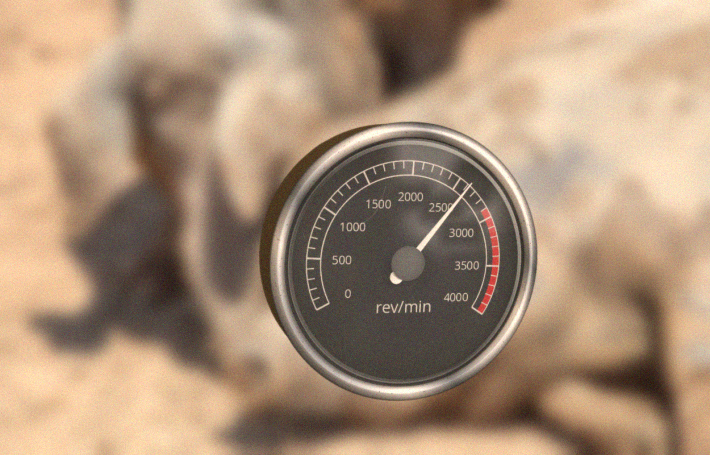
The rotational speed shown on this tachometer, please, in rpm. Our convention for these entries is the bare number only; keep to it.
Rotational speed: 2600
